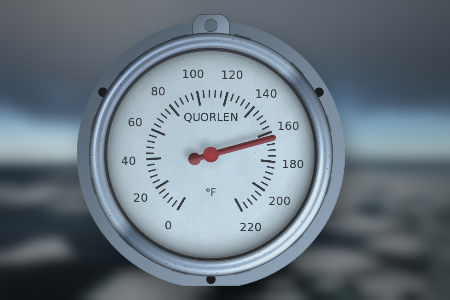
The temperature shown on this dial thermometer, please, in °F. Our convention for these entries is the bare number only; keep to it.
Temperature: 164
